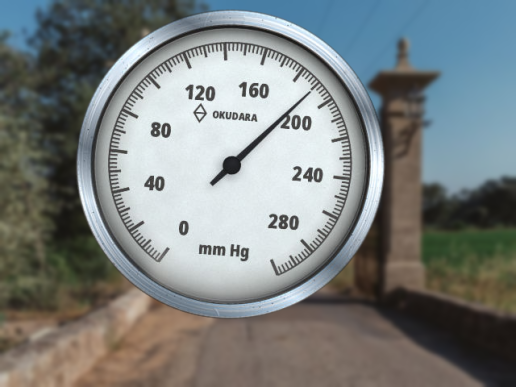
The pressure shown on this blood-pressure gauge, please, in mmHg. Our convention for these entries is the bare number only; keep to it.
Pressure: 190
